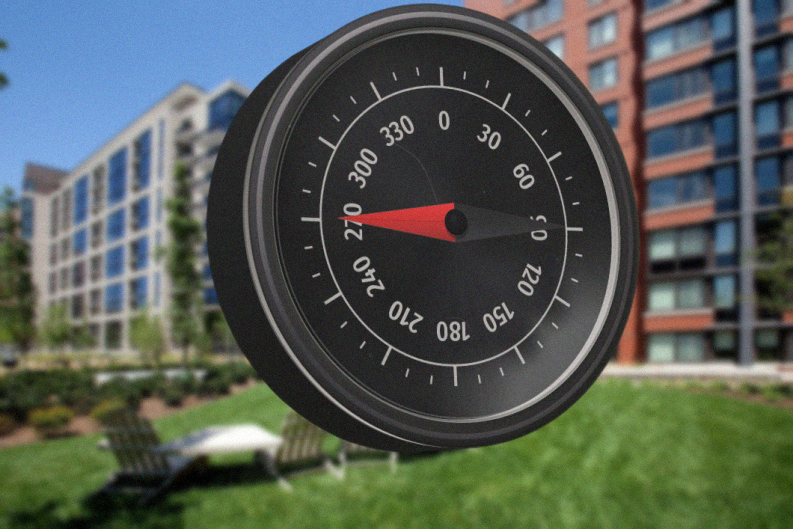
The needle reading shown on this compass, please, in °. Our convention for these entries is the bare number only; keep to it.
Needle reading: 270
